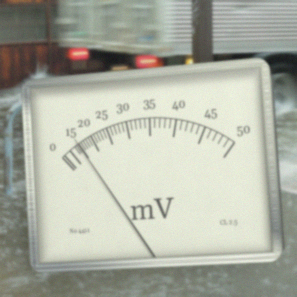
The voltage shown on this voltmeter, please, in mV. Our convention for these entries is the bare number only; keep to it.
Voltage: 15
